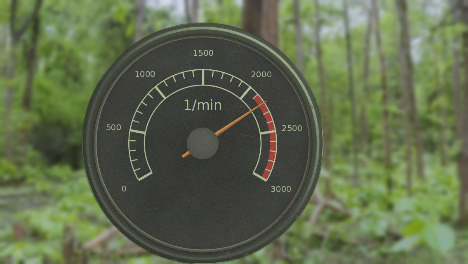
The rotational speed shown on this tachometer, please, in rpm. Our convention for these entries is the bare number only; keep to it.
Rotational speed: 2200
